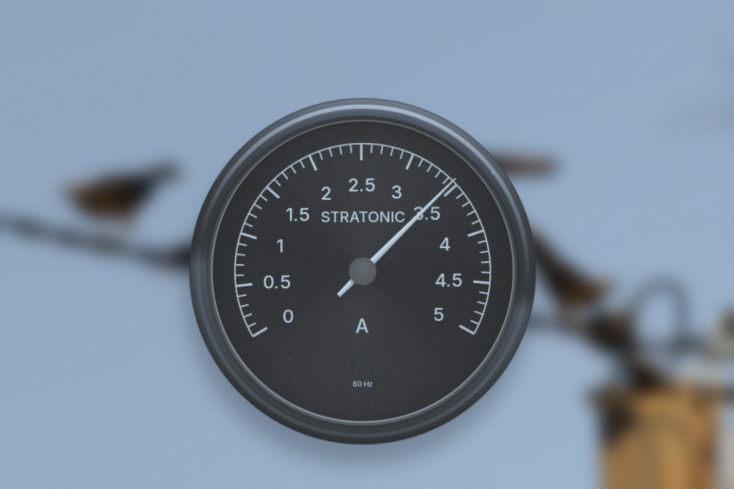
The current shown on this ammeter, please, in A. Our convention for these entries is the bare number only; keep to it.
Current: 3.45
